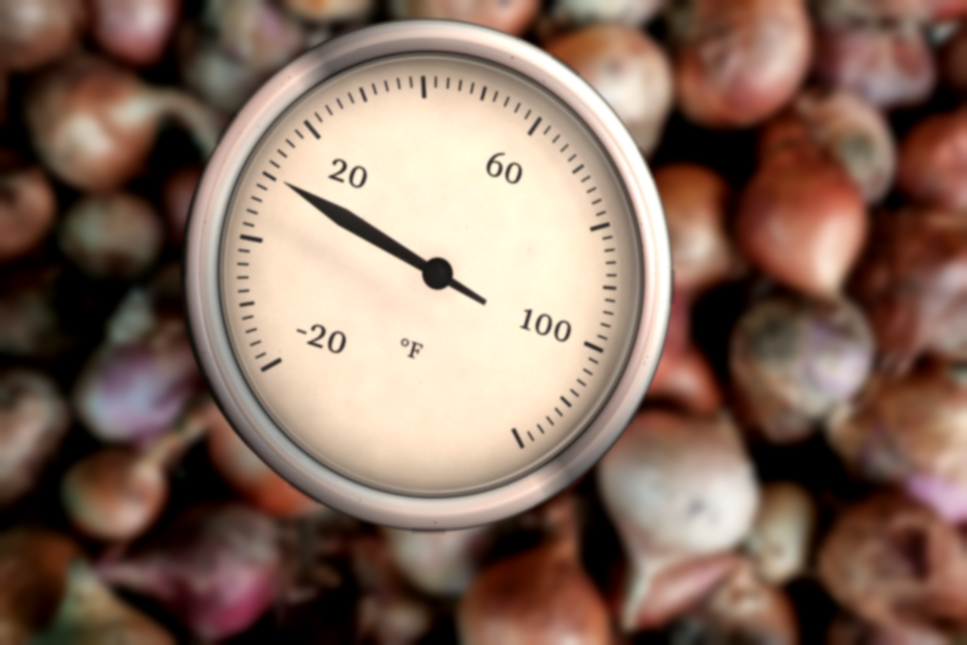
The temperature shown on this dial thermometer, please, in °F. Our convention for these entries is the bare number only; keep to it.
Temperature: 10
